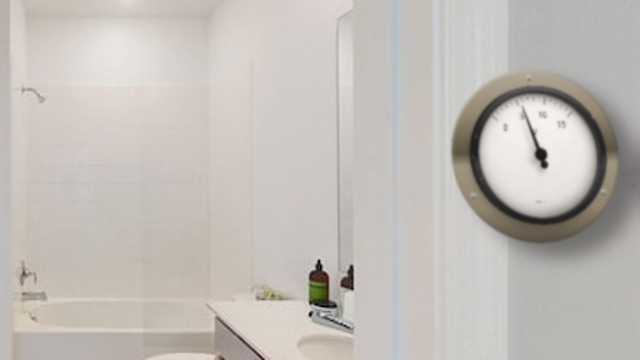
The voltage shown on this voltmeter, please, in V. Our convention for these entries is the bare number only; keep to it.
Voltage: 5
